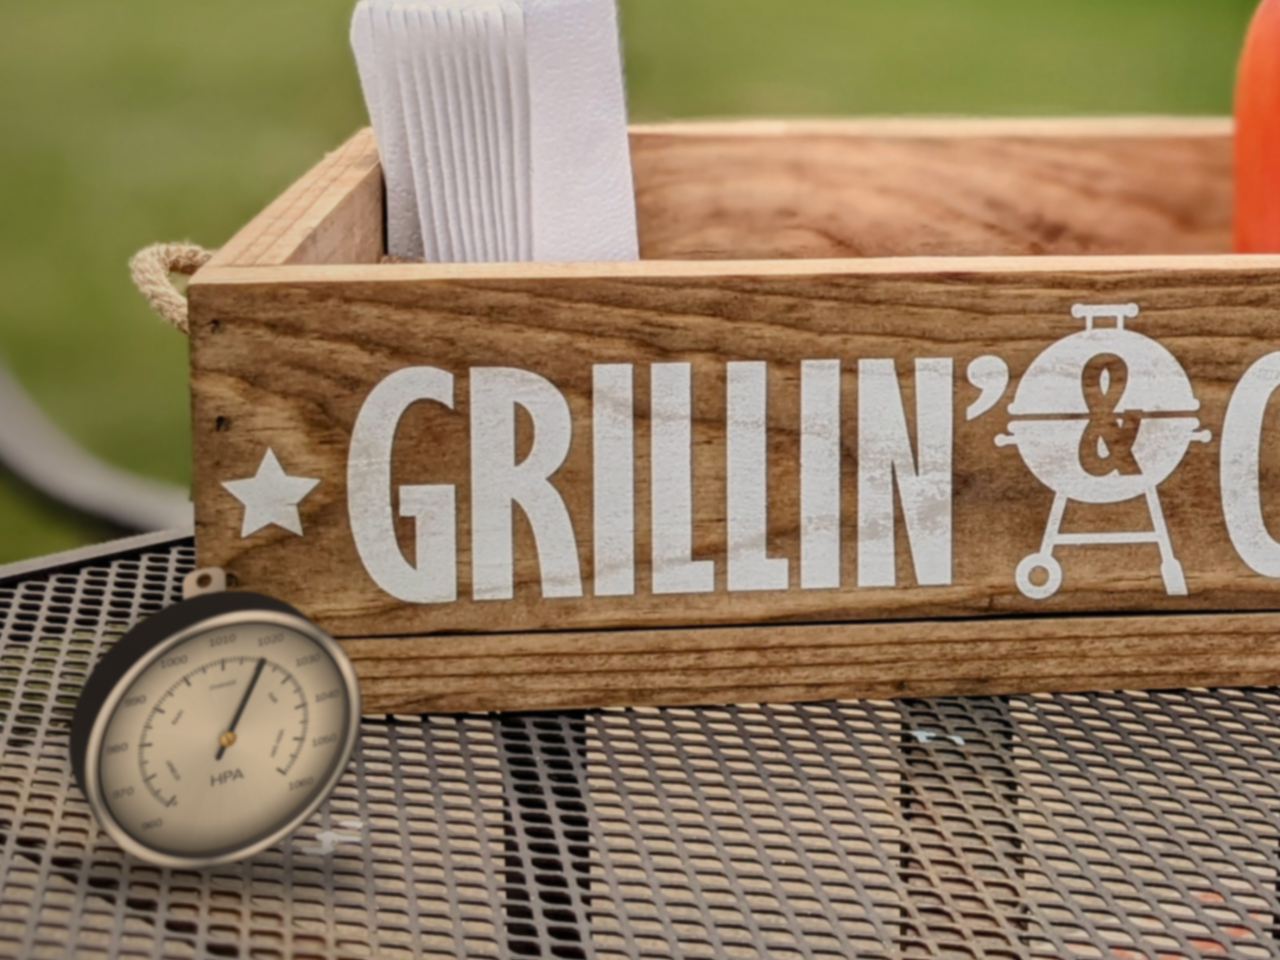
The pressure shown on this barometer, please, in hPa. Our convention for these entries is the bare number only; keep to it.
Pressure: 1020
